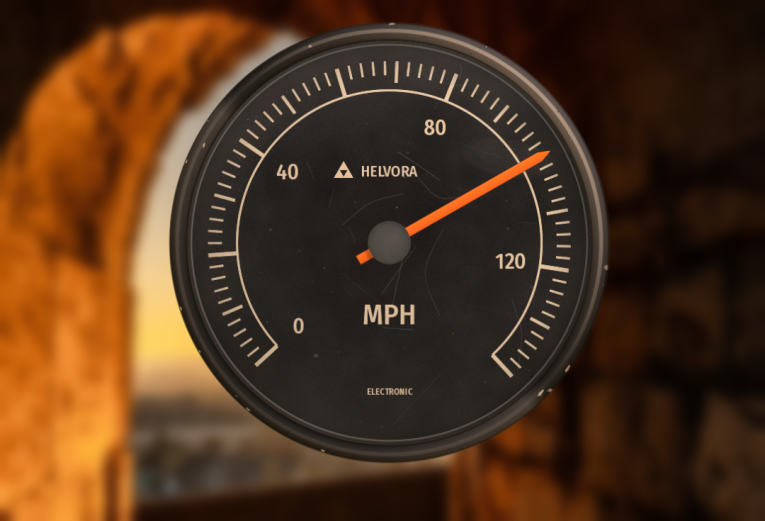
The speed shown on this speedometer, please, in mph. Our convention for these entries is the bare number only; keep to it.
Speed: 100
